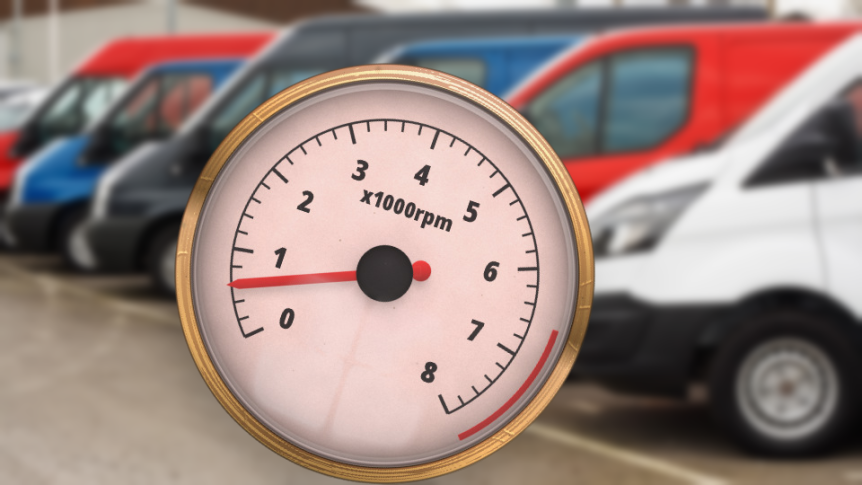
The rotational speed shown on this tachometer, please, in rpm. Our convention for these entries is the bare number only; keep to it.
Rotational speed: 600
